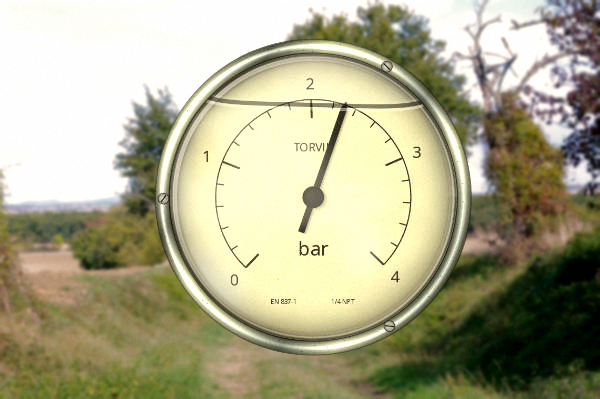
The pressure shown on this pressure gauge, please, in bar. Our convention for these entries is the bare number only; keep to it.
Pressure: 2.3
